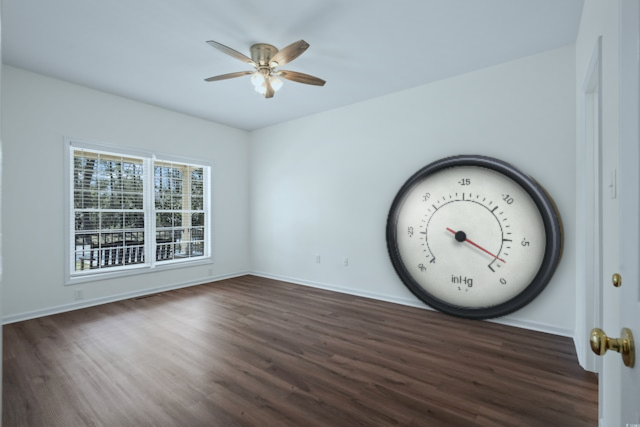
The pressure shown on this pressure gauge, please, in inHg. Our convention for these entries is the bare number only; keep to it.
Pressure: -2
